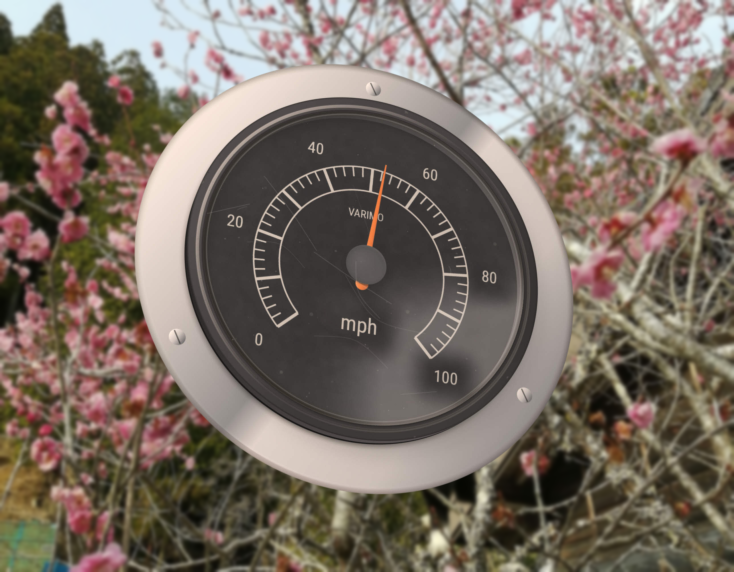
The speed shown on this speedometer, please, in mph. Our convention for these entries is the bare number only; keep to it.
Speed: 52
